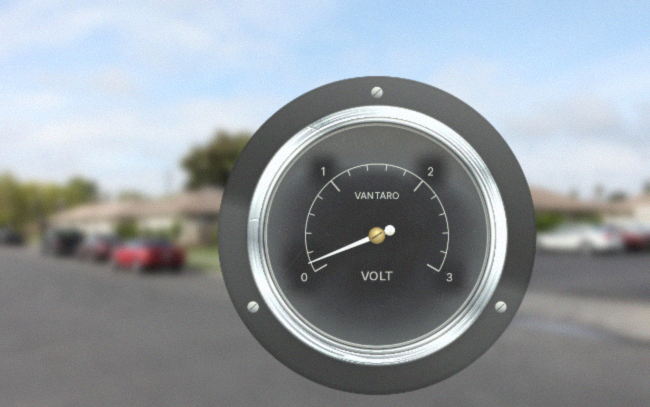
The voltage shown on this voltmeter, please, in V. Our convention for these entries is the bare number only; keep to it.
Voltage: 0.1
